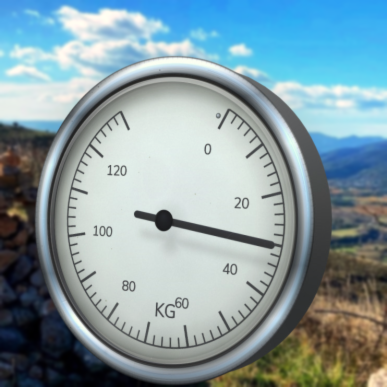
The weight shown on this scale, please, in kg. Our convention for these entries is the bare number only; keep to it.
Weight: 30
